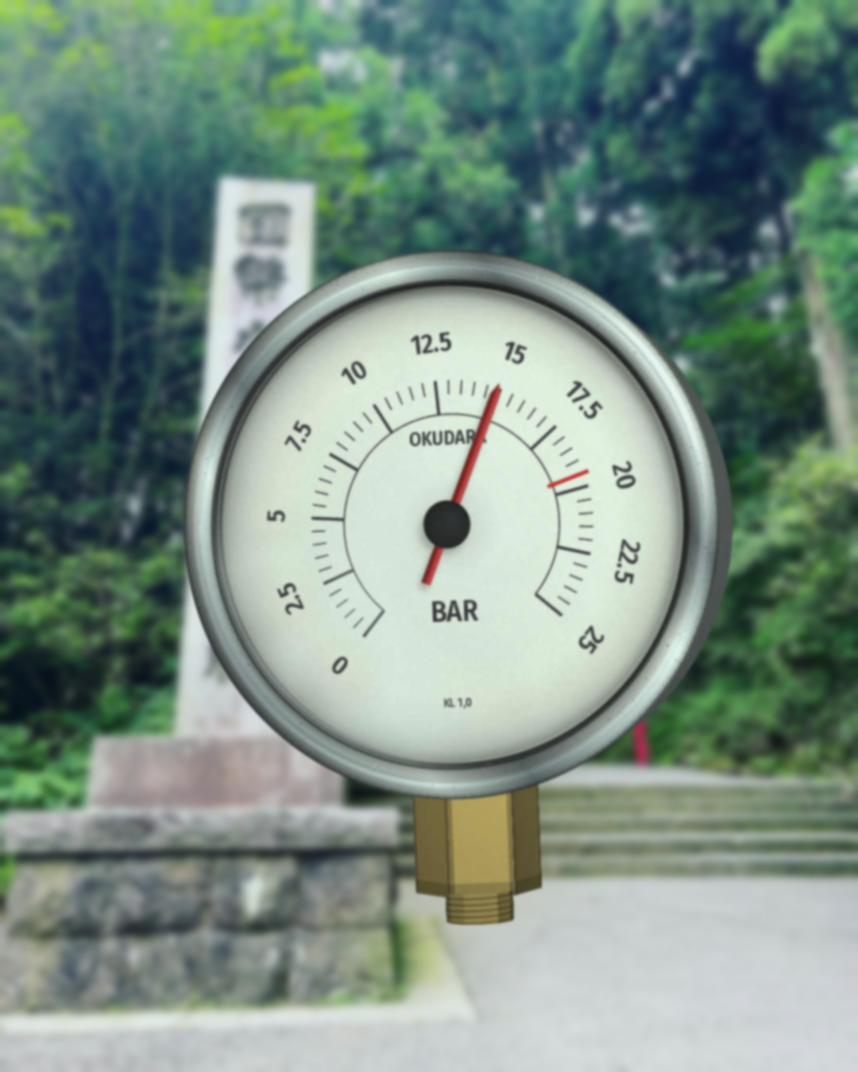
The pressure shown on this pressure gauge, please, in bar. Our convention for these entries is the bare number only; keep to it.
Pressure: 15
